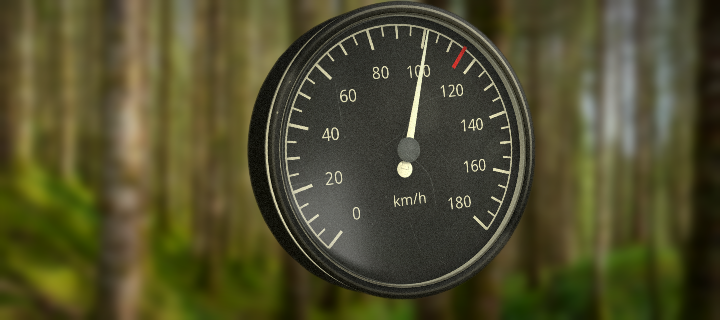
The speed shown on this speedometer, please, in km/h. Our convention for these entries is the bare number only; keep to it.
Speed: 100
